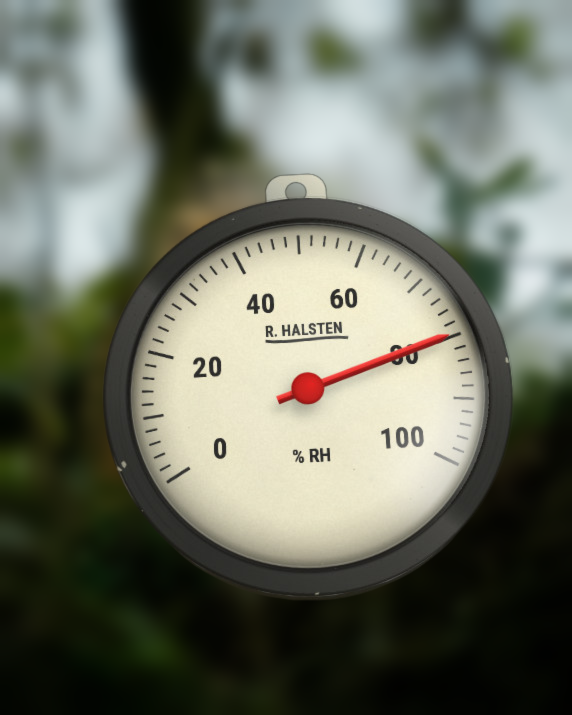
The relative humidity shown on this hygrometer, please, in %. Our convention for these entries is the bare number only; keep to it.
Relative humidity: 80
